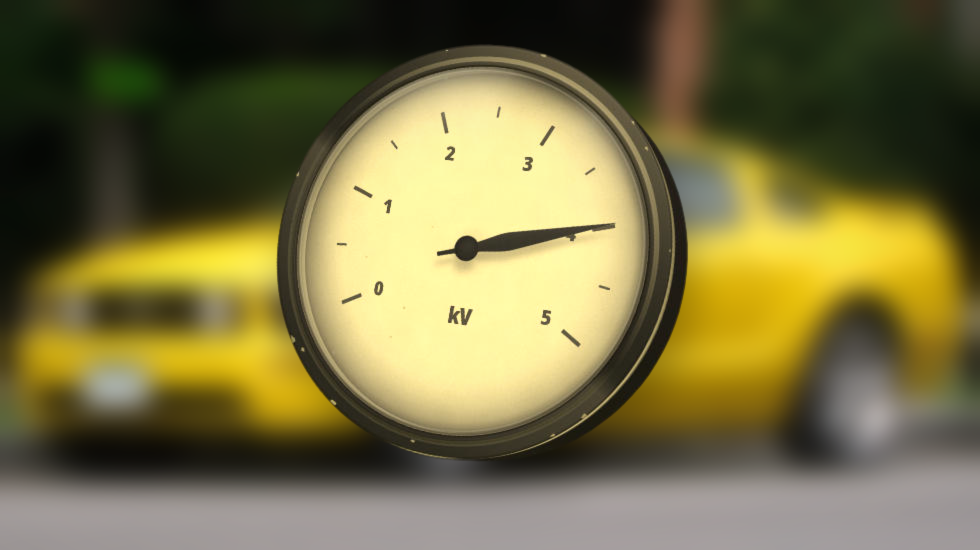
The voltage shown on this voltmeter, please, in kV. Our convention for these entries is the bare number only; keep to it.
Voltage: 4
